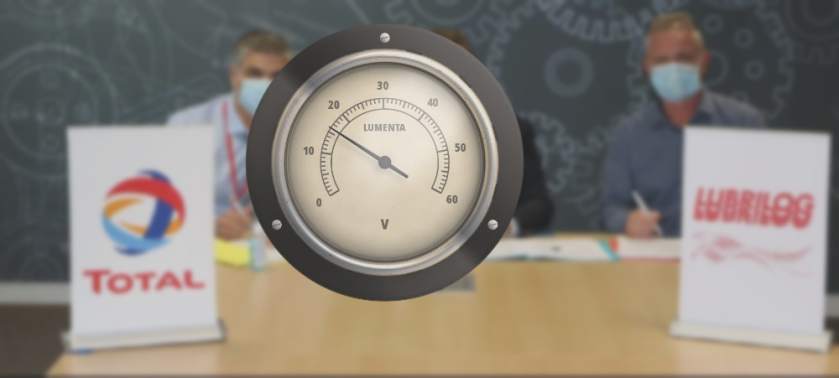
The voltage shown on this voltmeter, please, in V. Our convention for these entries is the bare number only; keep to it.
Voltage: 16
